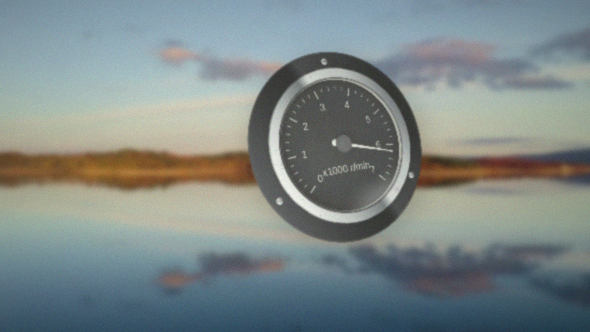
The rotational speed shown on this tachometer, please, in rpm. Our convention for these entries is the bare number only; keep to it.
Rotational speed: 6200
